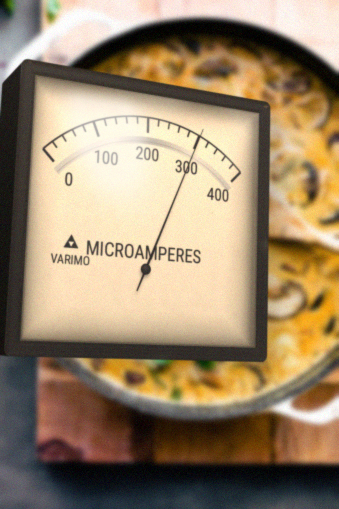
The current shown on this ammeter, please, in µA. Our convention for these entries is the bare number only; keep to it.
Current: 300
